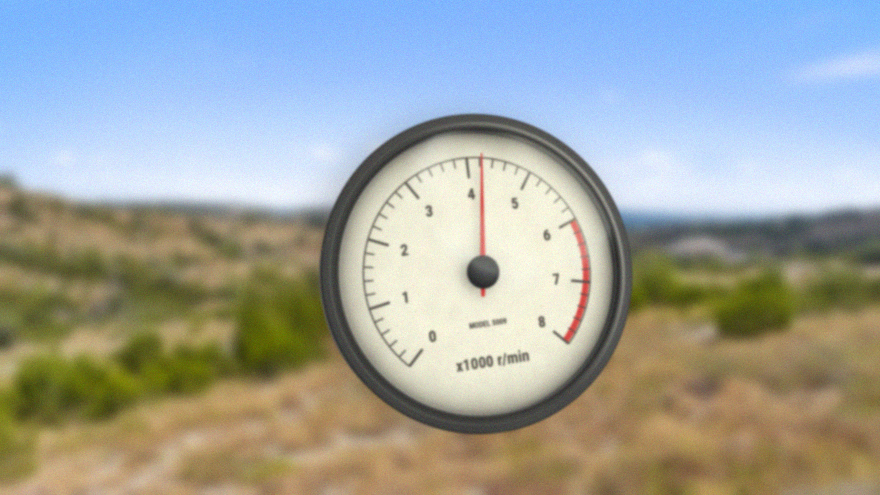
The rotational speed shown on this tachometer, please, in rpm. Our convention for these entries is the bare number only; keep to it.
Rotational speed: 4200
